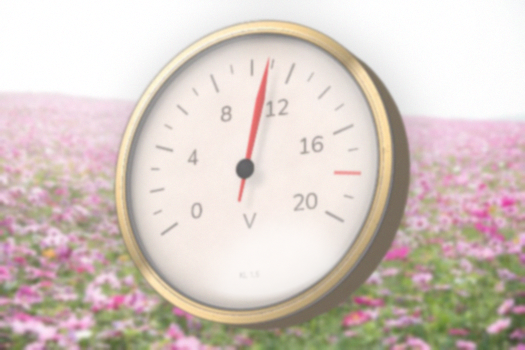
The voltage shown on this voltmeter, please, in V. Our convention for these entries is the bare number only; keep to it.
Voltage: 11
